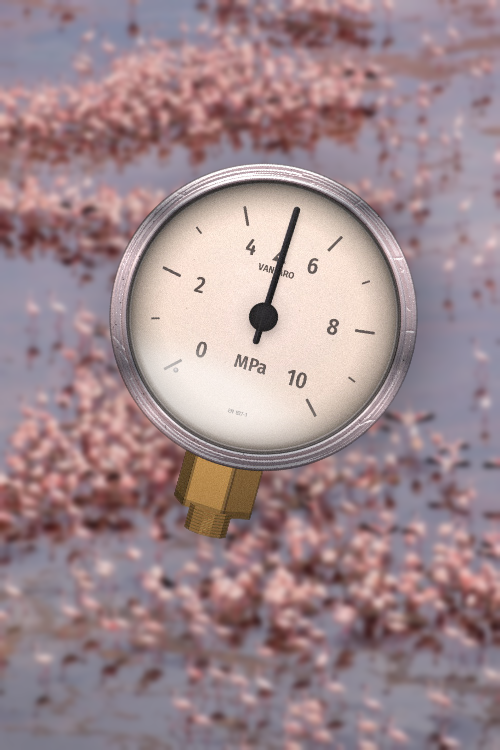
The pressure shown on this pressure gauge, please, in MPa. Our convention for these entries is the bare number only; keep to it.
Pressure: 5
